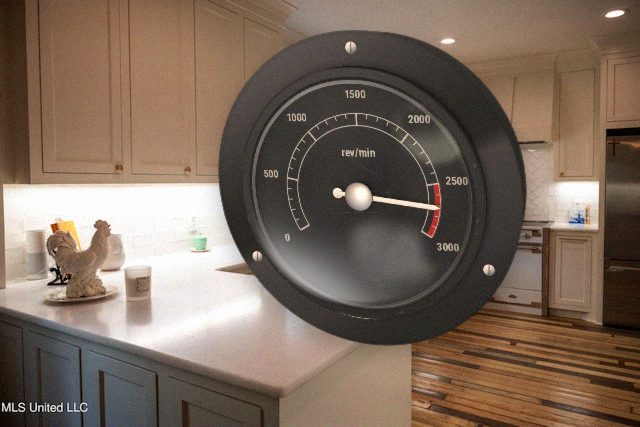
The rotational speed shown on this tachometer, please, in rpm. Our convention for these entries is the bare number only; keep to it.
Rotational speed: 2700
